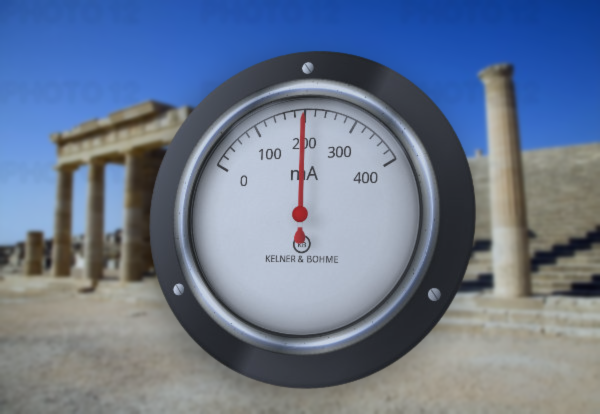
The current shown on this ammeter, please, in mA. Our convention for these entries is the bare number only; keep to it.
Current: 200
